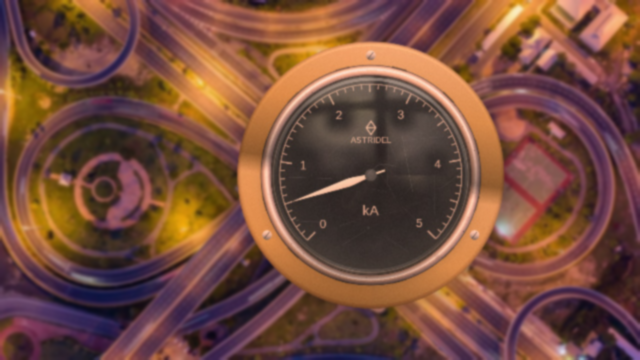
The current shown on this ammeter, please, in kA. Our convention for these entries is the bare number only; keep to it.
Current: 0.5
